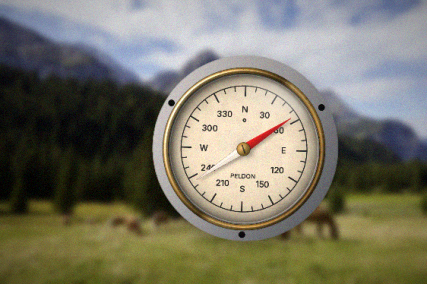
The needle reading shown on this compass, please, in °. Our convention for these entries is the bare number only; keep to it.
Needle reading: 55
